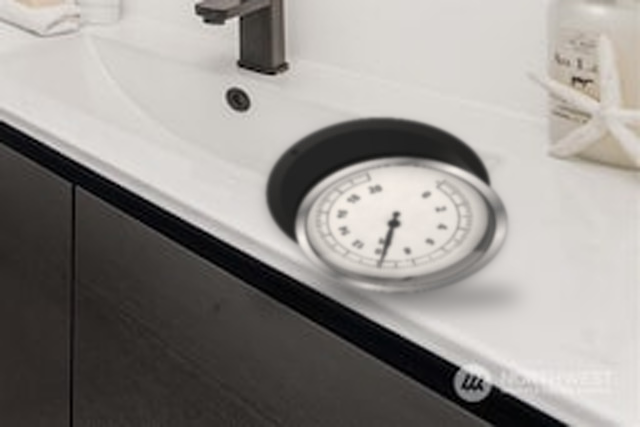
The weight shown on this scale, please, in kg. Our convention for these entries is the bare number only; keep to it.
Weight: 10
